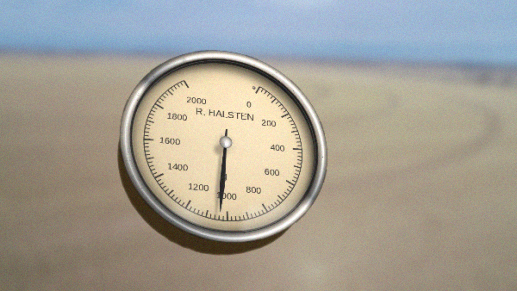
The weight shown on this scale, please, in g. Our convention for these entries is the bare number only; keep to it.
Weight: 1040
